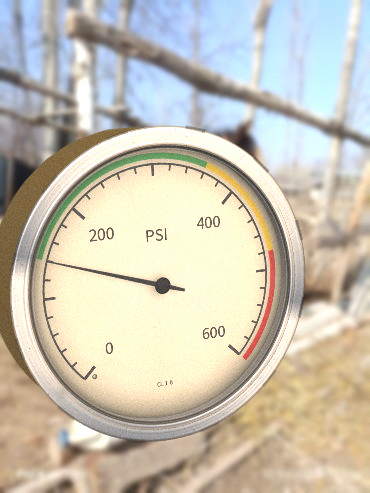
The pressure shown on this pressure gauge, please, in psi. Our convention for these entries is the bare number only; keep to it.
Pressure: 140
